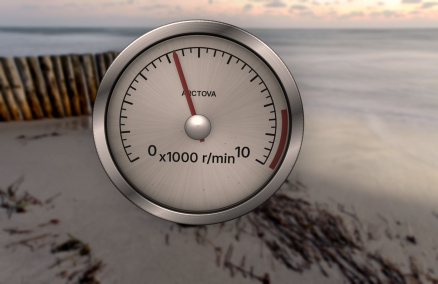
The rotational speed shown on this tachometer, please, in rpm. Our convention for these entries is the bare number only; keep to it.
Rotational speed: 4250
